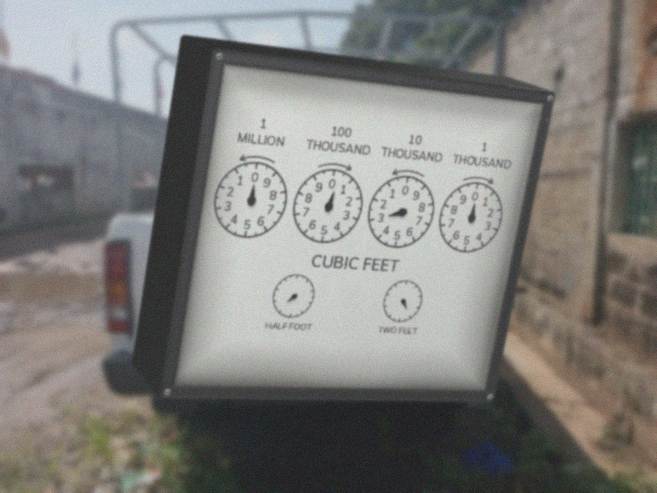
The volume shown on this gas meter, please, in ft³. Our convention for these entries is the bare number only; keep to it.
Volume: 3000
